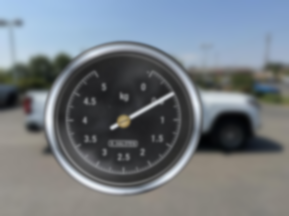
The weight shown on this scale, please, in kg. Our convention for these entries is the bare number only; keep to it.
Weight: 0.5
